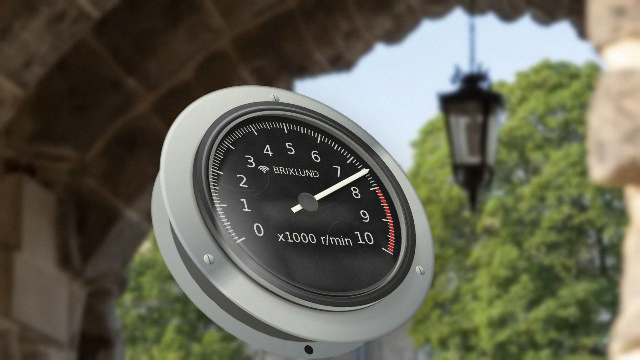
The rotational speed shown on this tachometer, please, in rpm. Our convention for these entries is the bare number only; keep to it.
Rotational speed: 7500
